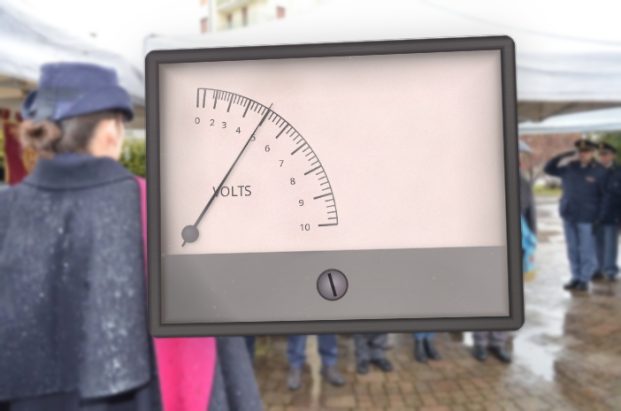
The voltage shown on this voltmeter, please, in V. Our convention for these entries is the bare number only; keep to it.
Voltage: 5
